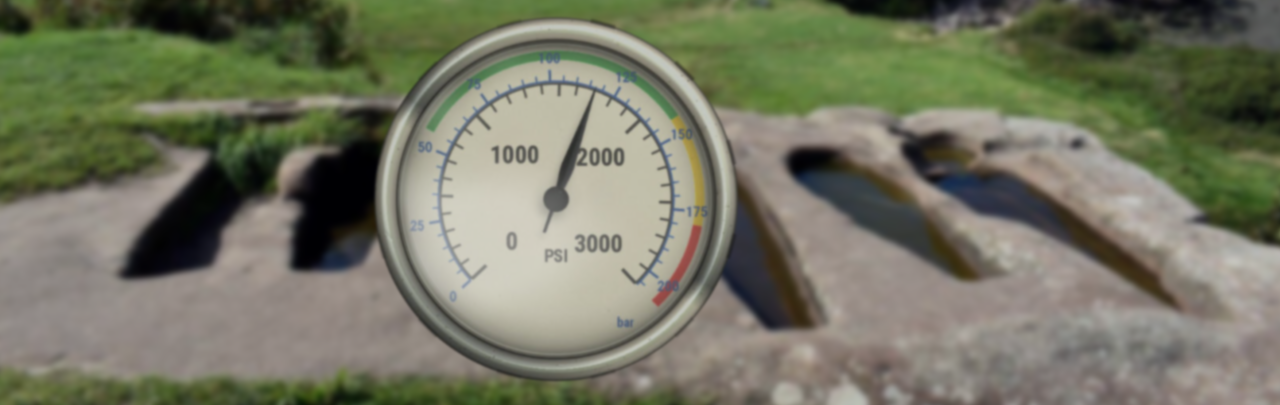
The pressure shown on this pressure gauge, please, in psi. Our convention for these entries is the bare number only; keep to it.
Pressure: 1700
